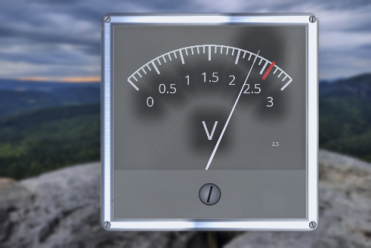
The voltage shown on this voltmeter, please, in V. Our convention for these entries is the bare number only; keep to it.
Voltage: 2.3
